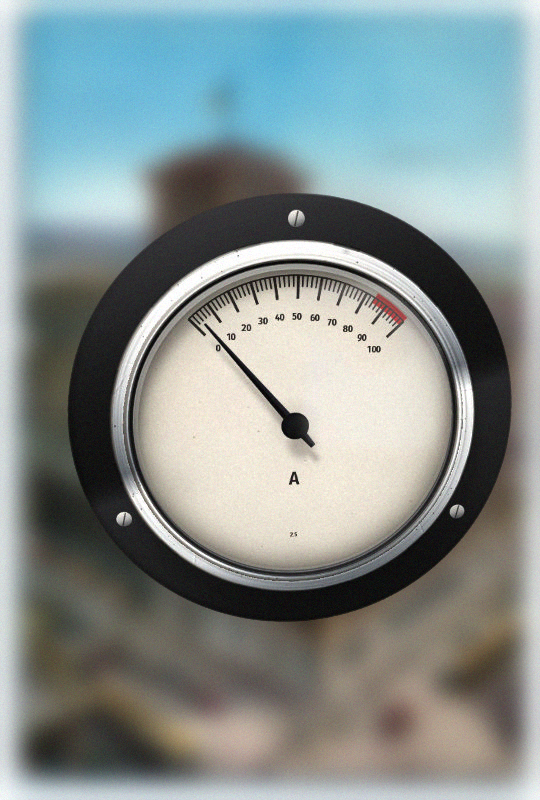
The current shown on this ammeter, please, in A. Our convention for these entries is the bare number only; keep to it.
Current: 4
